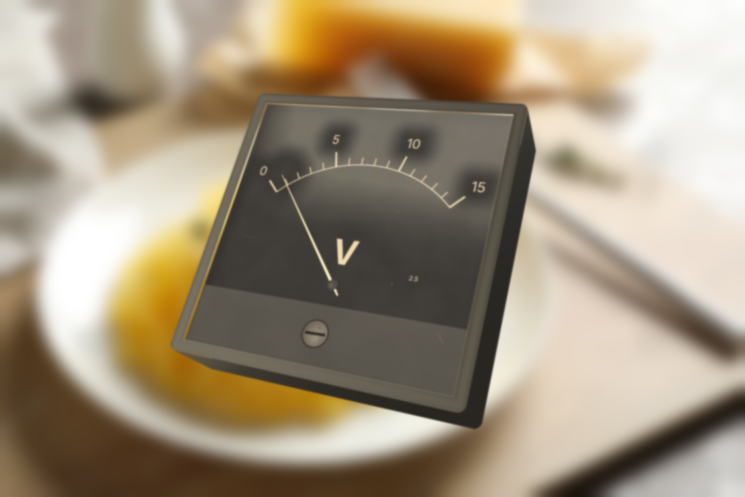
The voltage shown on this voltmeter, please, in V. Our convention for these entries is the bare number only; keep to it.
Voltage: 1
